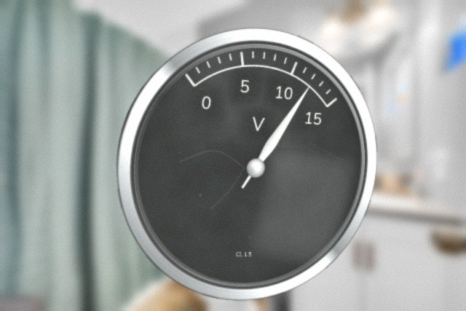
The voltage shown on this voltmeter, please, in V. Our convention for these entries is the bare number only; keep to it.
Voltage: 12
